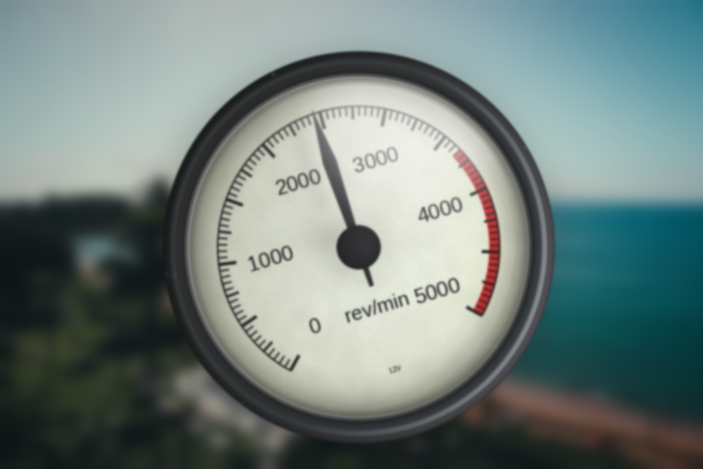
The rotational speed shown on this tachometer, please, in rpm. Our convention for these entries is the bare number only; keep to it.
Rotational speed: 2450
